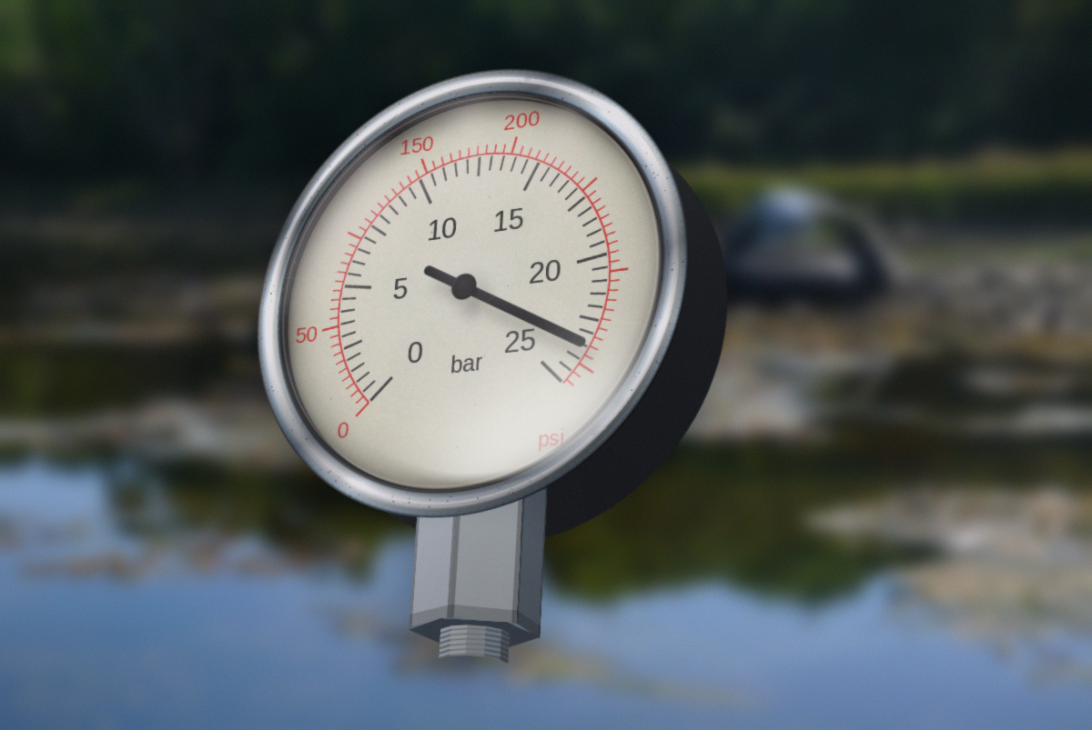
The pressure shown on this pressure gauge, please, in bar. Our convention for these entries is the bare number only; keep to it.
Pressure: 23.5
